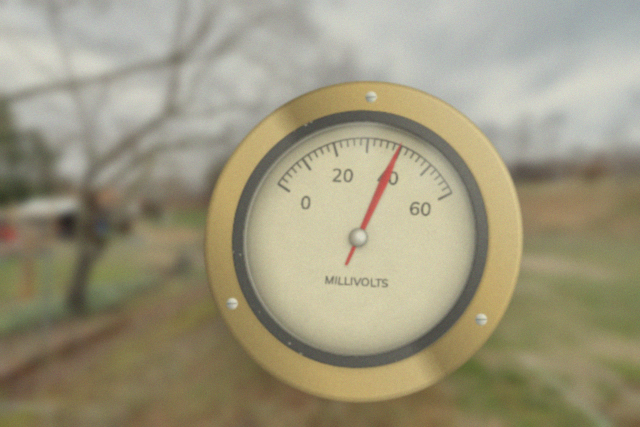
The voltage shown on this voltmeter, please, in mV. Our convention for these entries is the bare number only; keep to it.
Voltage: 40
